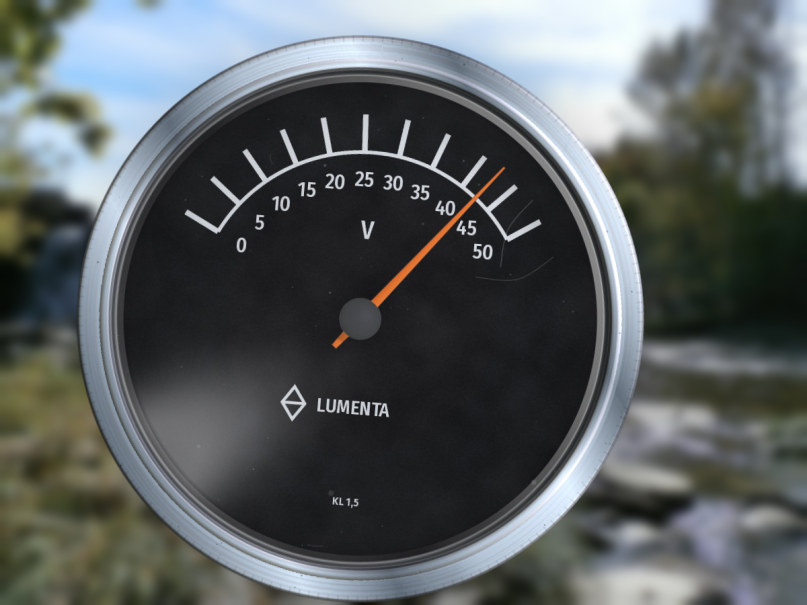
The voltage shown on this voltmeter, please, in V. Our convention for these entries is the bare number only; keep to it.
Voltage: 42.5
